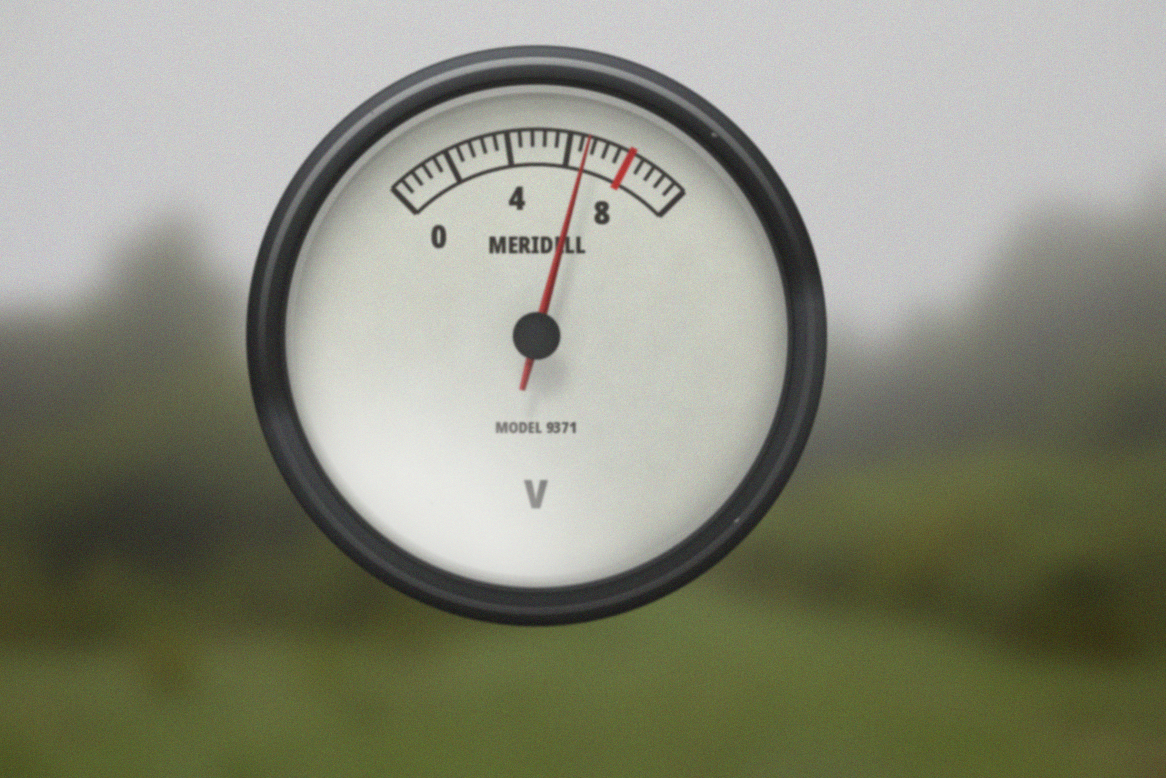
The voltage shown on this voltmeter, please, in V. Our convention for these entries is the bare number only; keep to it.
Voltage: 6.6
